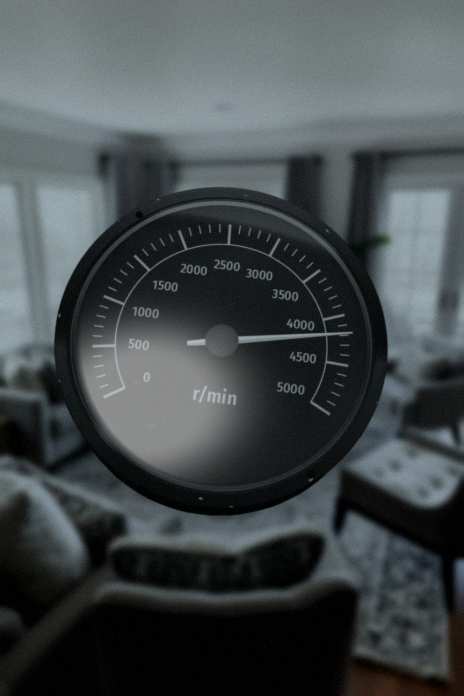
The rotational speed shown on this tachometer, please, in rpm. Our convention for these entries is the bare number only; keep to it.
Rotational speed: 4200
